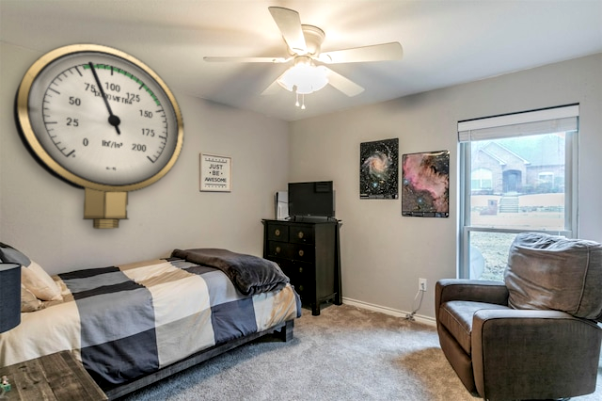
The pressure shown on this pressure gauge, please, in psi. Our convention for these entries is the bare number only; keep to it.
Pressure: 85
